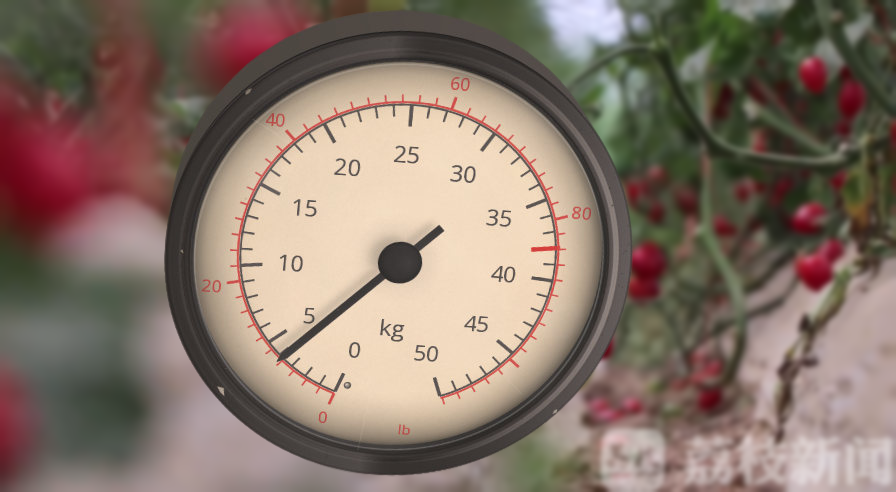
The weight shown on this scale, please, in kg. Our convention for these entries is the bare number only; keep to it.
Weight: 4
